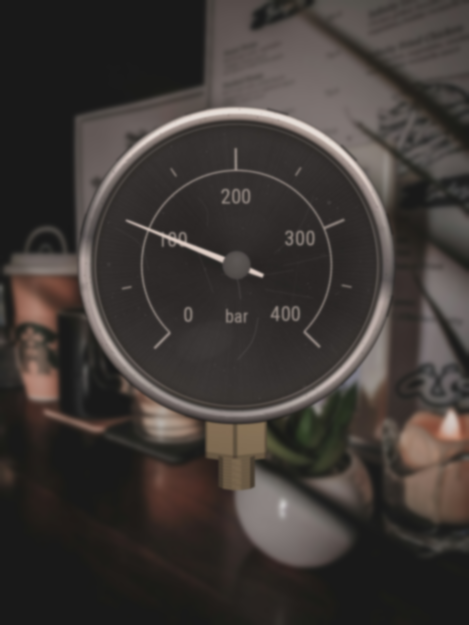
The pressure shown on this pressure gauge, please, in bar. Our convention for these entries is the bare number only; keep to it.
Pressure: 100
